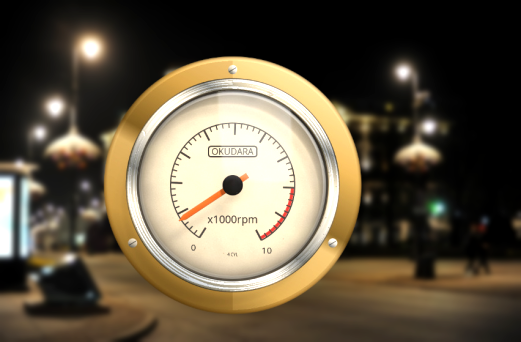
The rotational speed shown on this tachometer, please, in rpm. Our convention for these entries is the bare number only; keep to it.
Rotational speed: 800
